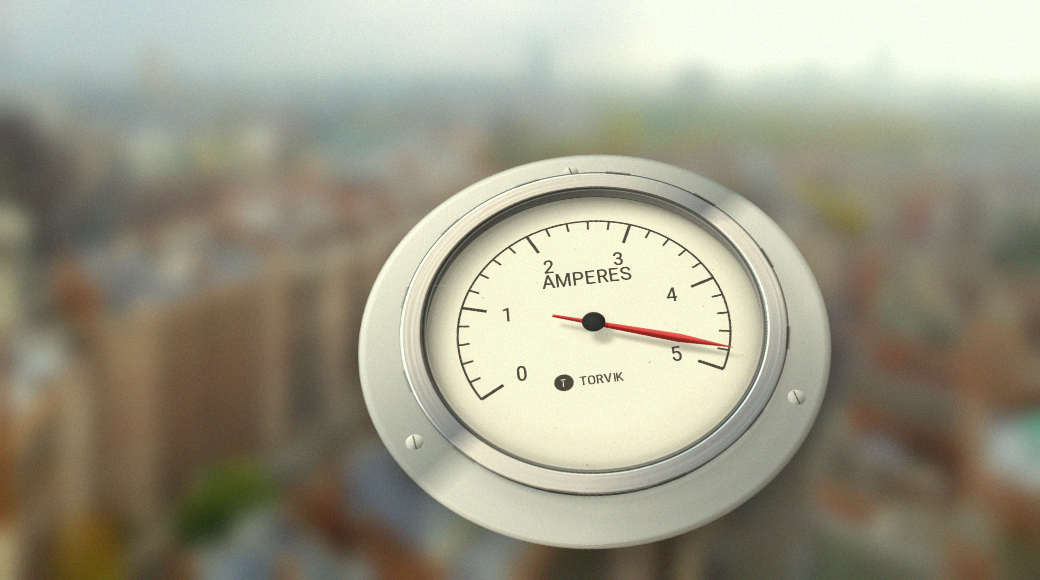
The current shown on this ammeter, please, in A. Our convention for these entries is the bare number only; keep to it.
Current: 4.8
